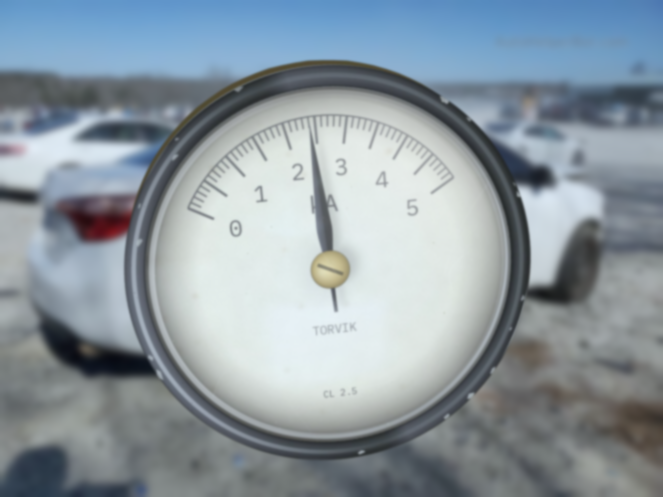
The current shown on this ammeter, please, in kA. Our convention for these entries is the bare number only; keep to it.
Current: 2.4
